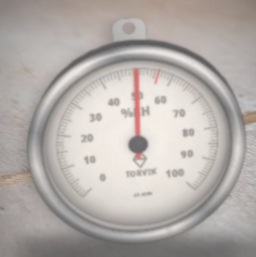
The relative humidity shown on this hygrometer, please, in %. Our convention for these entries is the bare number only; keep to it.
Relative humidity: 50
